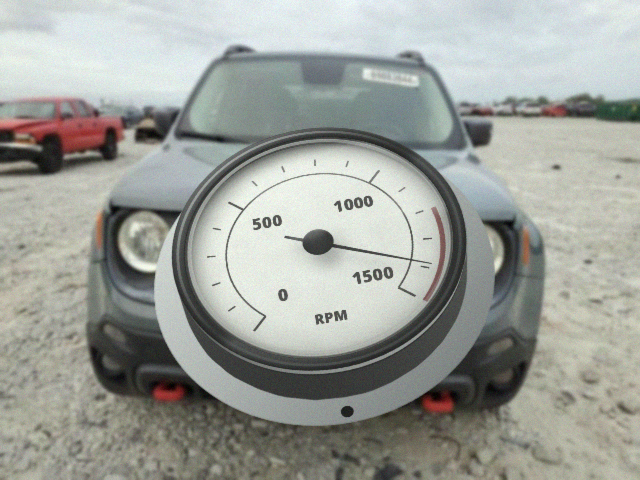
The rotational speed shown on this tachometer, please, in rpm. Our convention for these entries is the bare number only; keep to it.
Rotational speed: 1400
